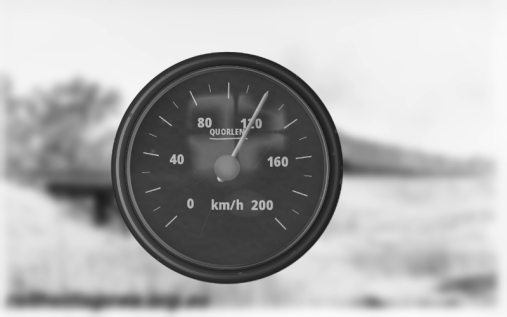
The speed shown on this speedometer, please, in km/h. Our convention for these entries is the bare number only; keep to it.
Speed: 120
